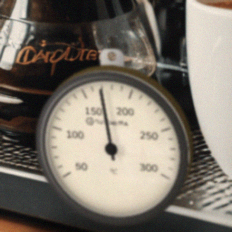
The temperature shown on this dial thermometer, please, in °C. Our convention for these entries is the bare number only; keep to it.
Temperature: 170
